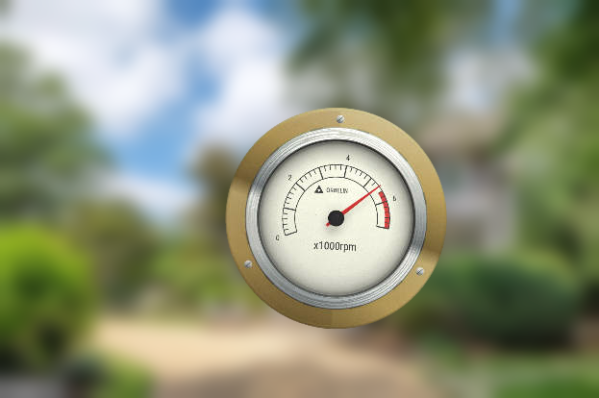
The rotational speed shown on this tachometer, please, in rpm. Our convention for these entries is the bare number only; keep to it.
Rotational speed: 5400
